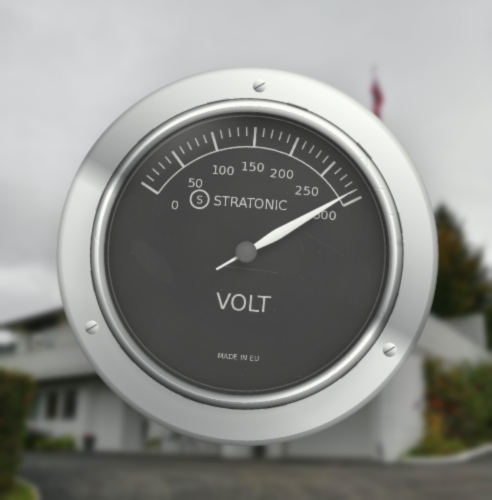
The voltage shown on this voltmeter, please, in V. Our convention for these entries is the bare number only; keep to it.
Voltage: 290
